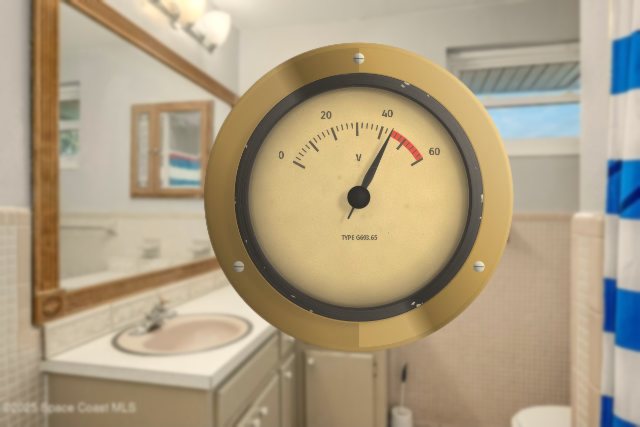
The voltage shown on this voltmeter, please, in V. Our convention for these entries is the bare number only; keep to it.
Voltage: 44
